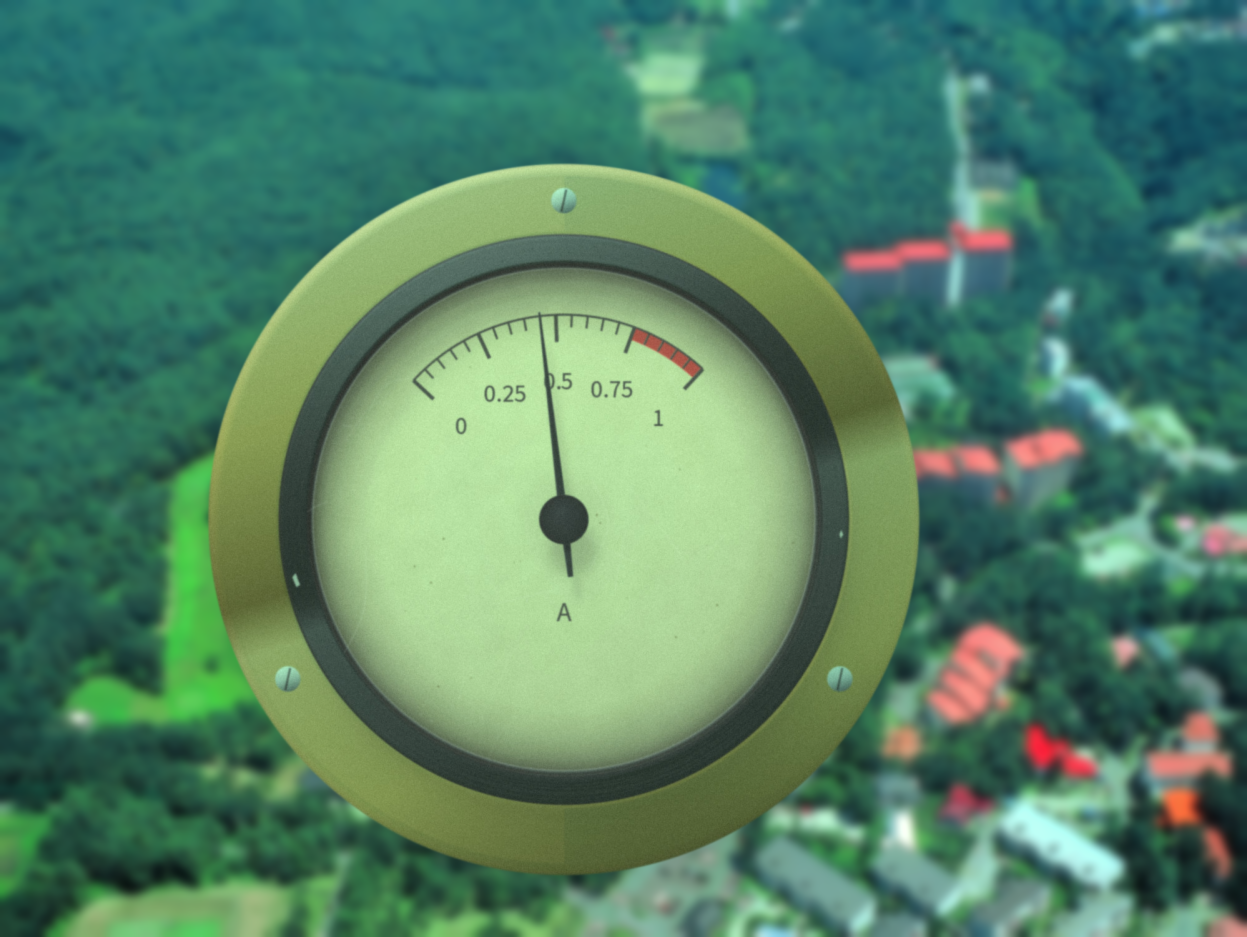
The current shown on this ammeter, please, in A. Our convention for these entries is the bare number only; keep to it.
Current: 0.45
